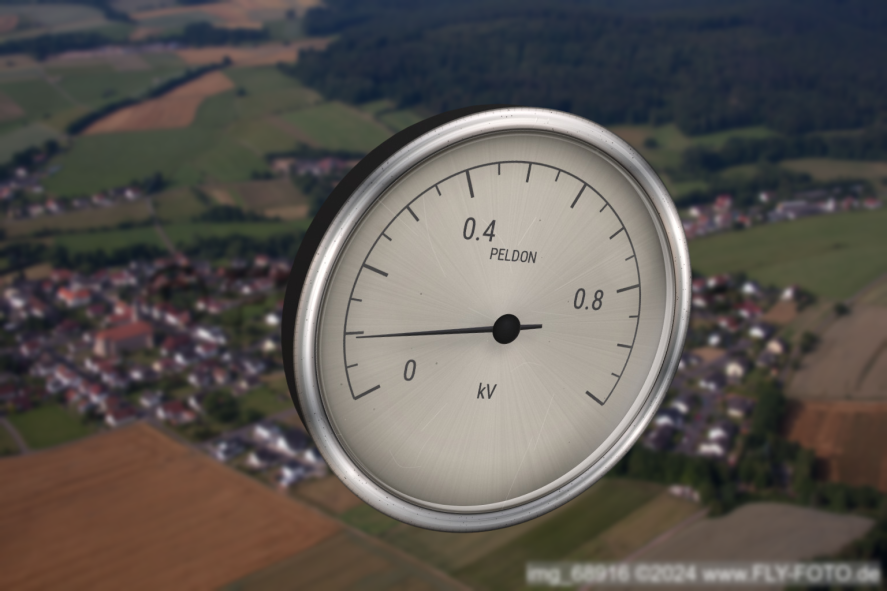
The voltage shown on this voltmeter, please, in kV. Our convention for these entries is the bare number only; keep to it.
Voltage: 0.1
